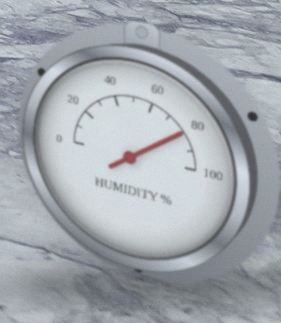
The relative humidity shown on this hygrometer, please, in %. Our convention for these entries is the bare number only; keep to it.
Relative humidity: 80
